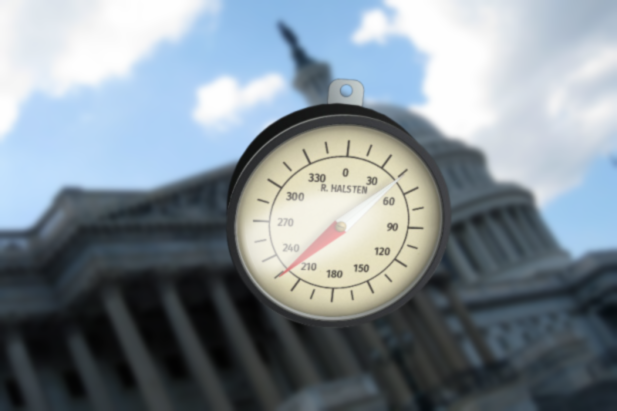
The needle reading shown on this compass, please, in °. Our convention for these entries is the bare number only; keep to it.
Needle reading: 225
